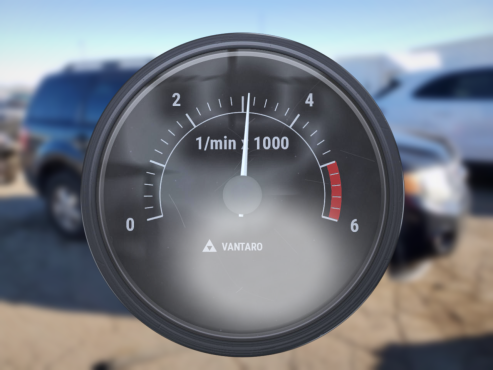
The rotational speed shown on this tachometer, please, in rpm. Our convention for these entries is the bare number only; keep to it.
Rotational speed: 3100
